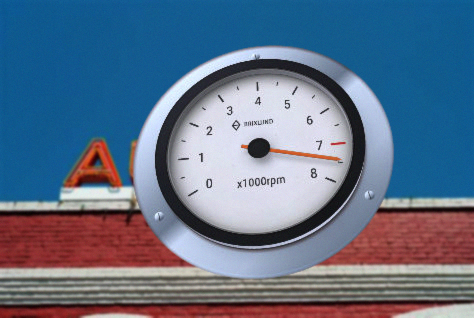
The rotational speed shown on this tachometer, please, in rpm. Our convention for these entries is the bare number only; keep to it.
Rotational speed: 7500
